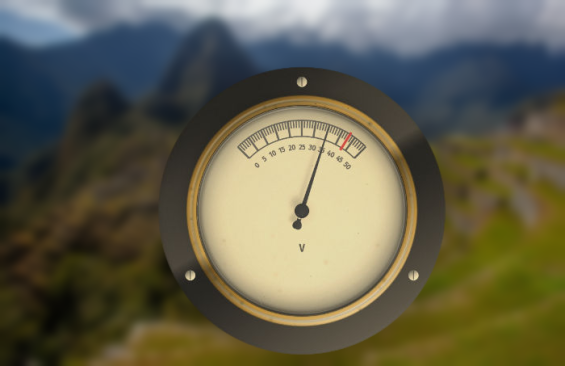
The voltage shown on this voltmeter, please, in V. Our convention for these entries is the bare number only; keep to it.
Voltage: 35
